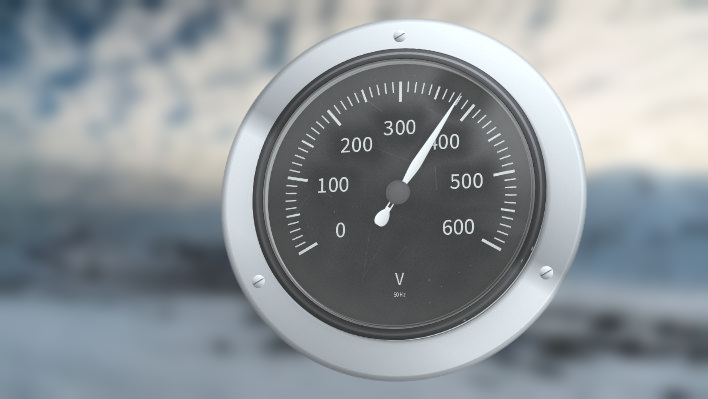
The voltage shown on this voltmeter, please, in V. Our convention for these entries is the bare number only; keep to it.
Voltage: 380
